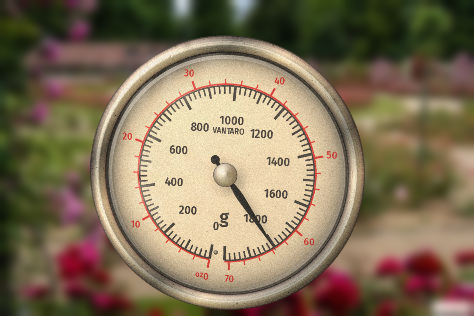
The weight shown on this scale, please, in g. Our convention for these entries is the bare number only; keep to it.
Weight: 1800
